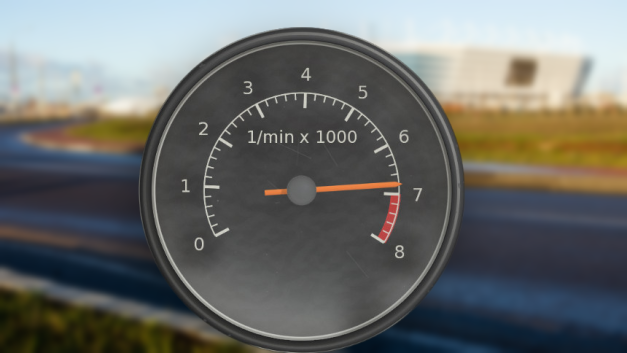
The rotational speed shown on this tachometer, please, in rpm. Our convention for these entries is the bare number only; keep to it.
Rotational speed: 6800
